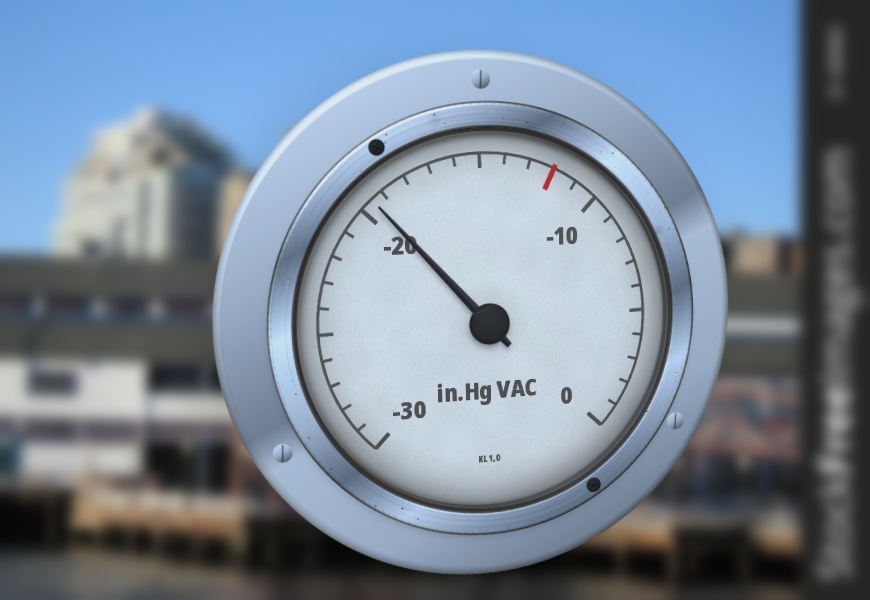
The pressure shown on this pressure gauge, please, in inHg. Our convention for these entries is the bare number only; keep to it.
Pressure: -19.5
